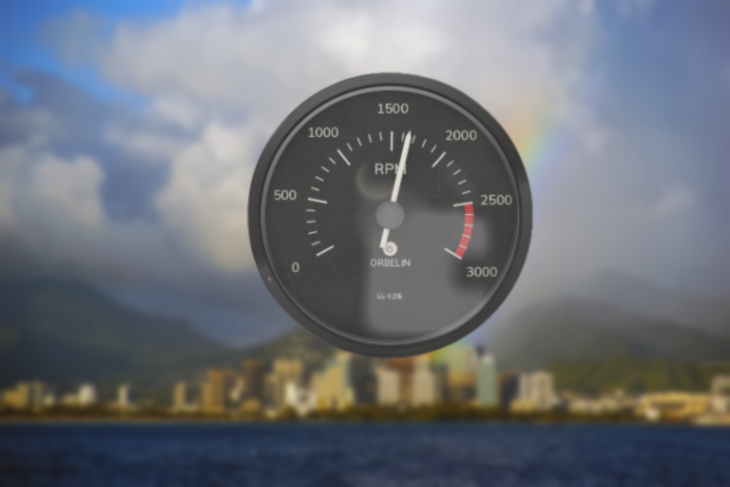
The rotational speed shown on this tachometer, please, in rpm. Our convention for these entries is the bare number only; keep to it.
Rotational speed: 1650
